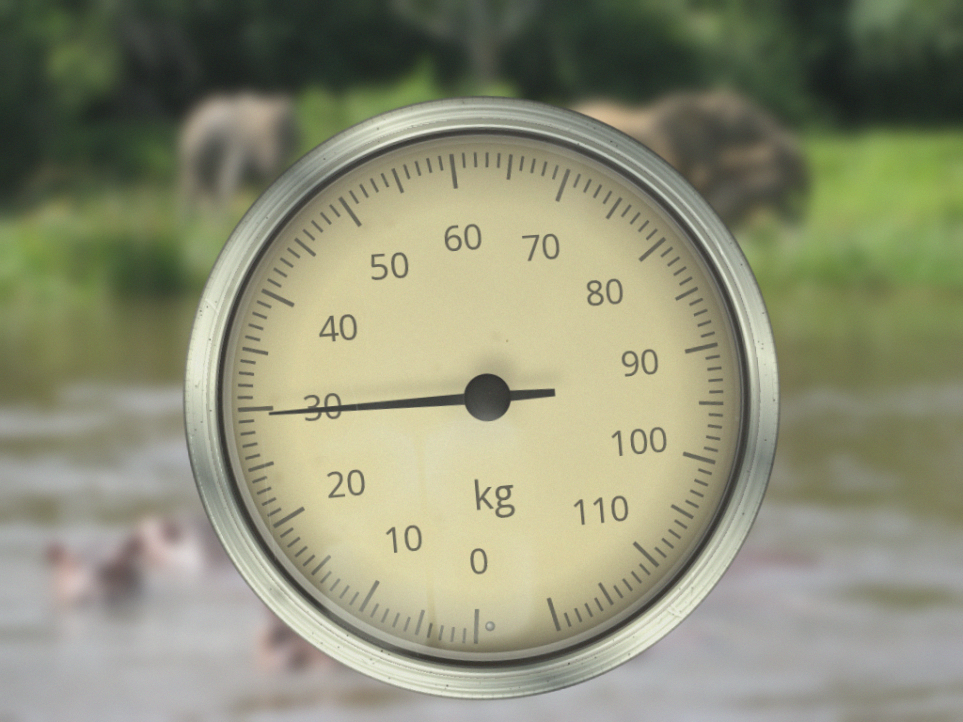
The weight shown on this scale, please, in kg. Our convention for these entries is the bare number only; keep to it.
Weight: 29.5
